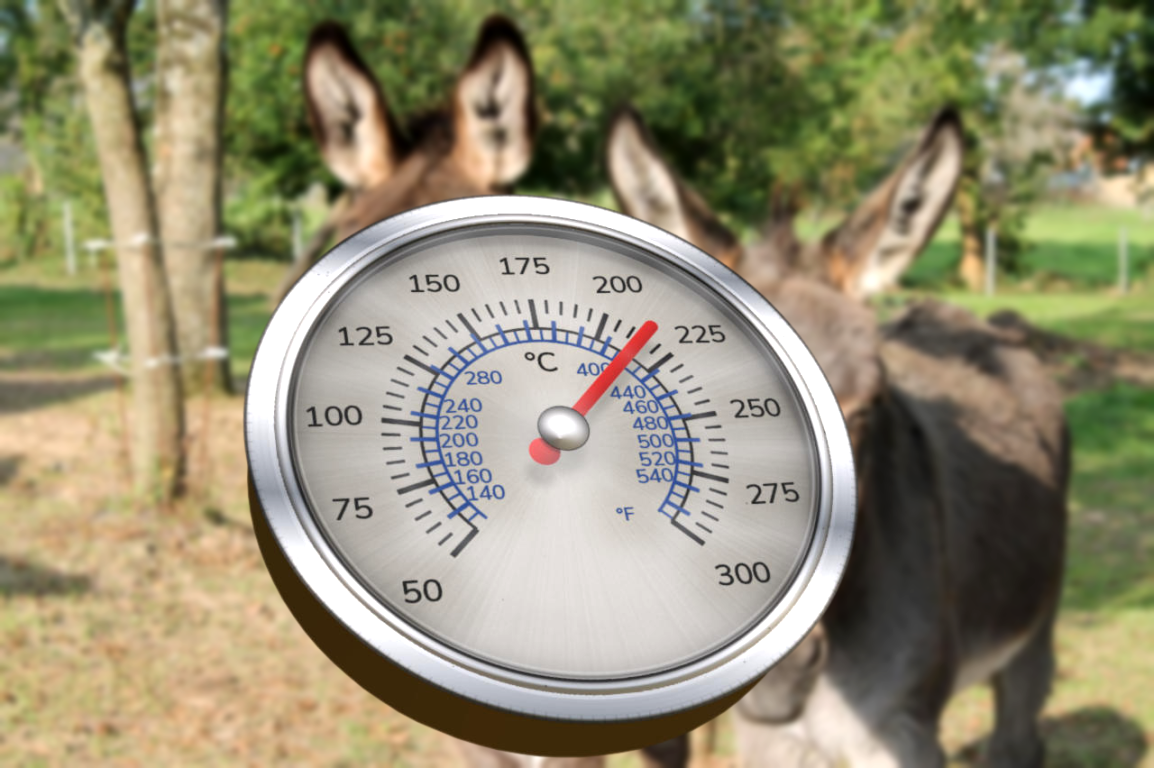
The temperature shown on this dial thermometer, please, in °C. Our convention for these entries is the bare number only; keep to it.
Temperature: 215
